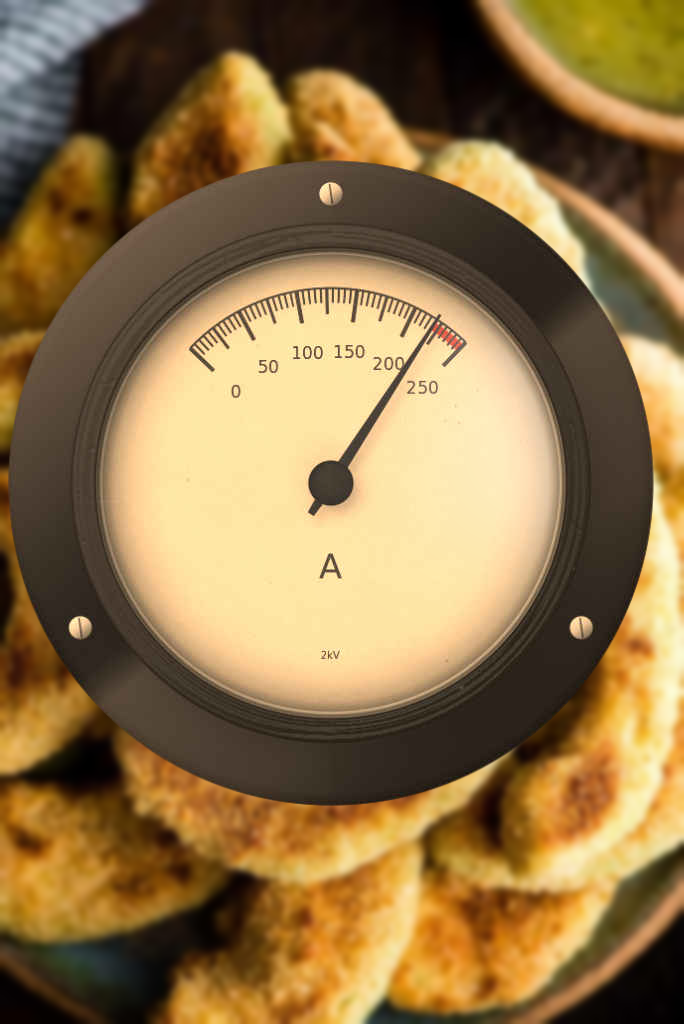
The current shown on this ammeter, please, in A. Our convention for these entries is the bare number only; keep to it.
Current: 220
